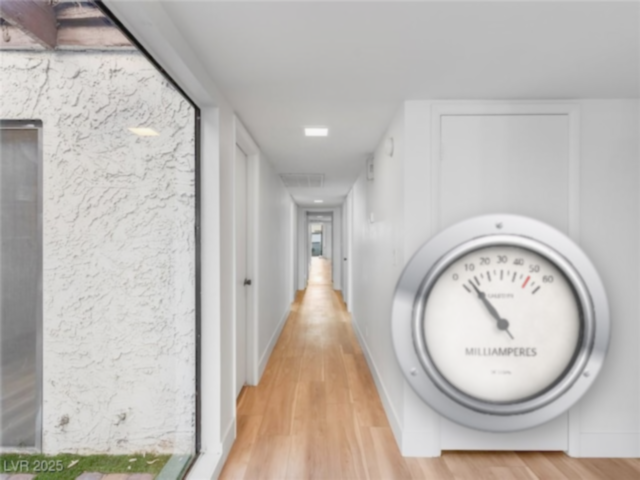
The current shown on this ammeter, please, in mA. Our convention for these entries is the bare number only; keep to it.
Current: 5
